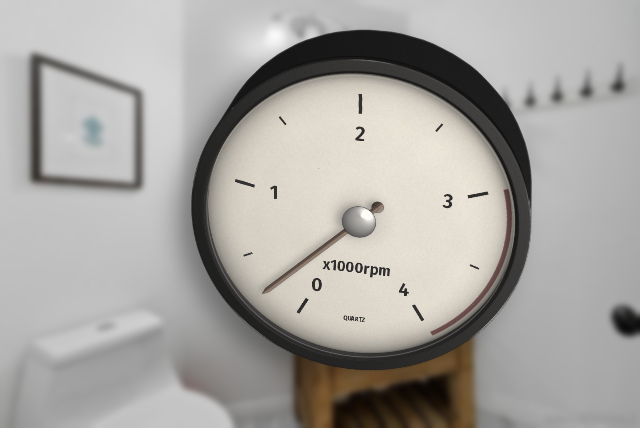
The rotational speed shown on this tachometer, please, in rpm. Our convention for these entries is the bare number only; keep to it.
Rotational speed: 250
